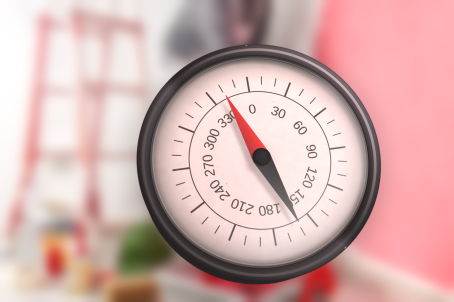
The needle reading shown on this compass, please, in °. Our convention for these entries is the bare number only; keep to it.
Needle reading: 340
